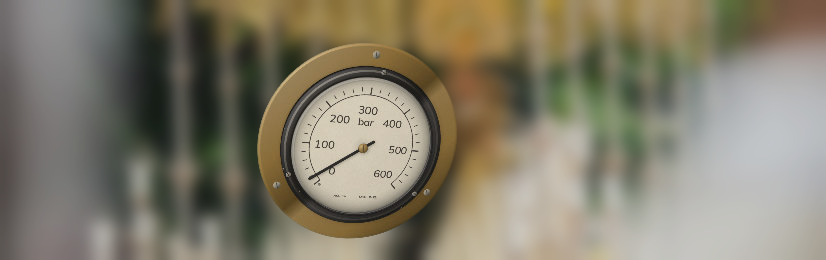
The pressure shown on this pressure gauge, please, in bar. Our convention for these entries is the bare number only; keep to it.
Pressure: 20
